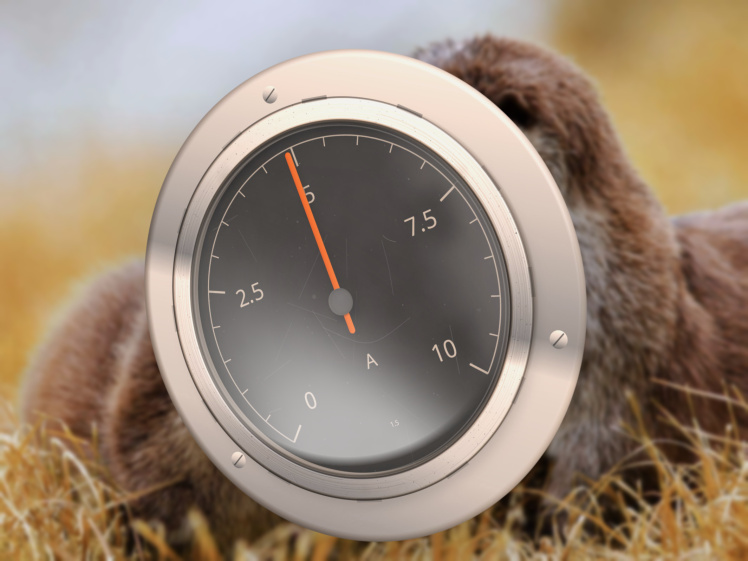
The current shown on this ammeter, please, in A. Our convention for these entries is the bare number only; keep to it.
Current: 5
